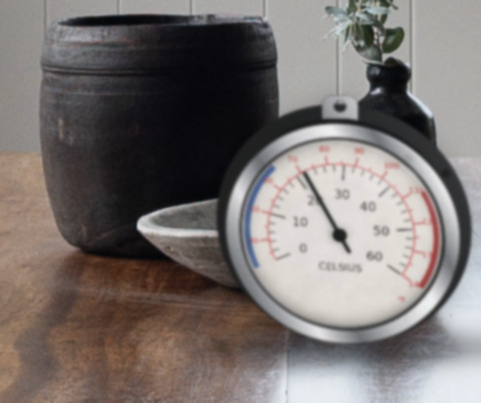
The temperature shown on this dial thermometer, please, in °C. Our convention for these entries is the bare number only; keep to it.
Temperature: 22
